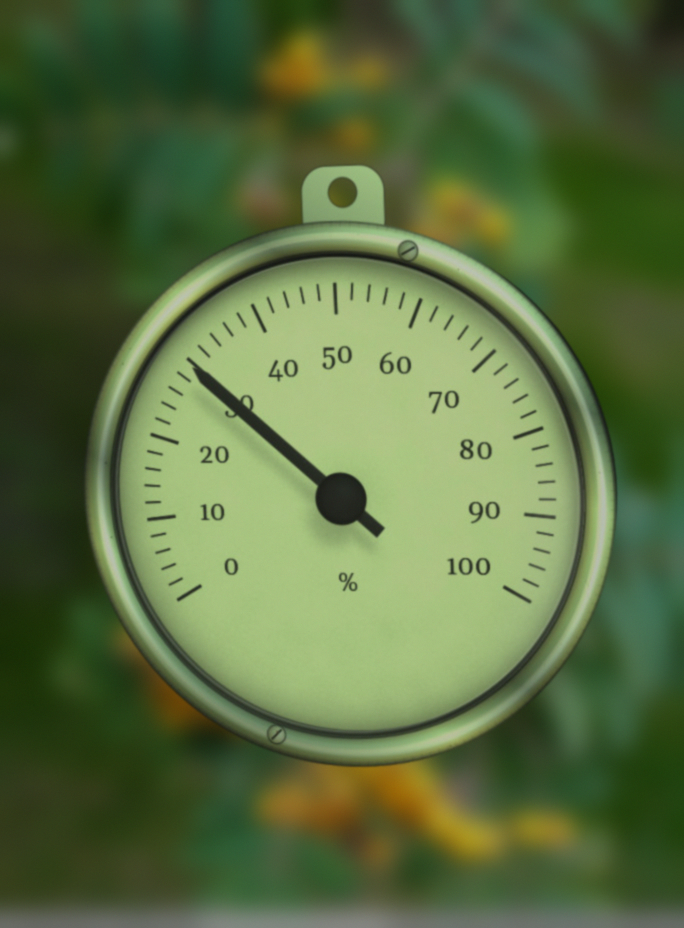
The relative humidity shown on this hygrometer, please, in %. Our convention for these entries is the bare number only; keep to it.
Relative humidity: 30
